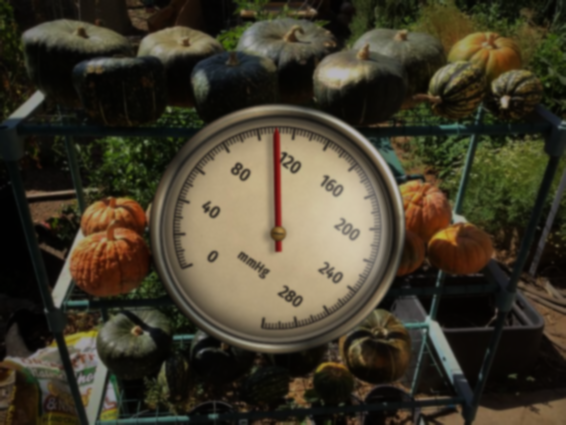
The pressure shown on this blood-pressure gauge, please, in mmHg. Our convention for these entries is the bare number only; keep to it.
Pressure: 110
